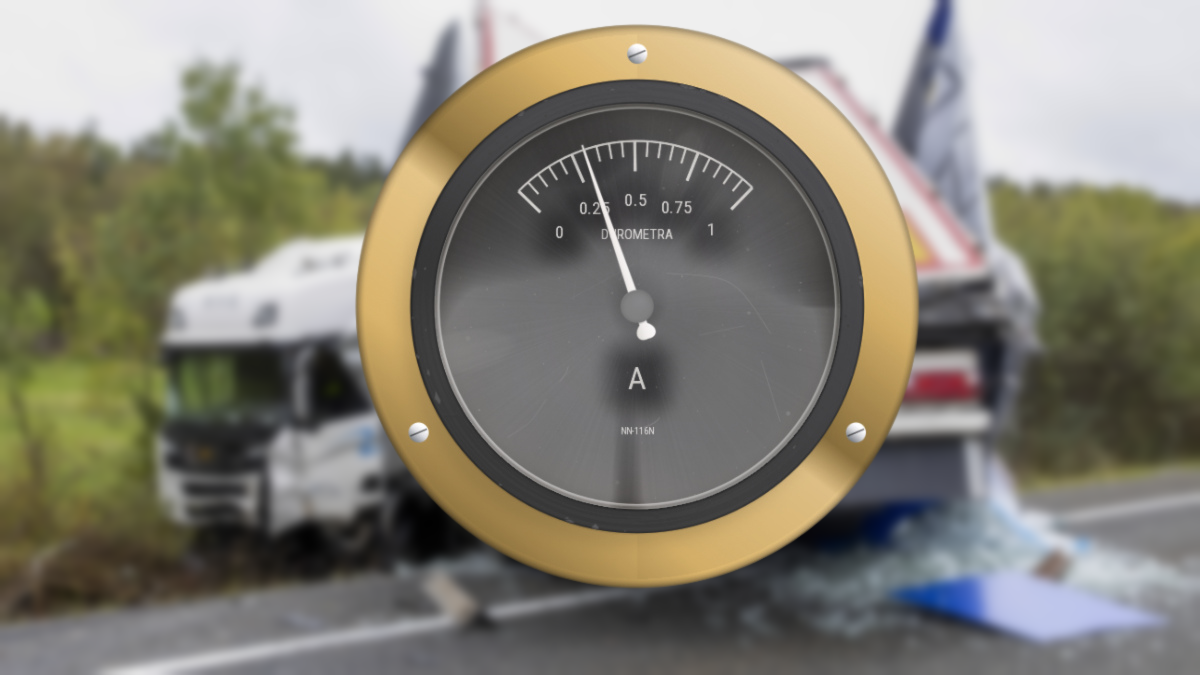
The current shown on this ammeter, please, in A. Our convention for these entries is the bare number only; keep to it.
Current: 0.3
